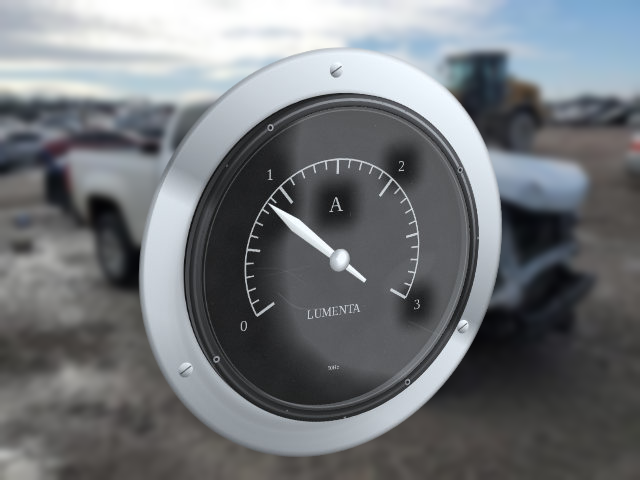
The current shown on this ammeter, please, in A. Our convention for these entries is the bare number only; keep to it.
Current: 0.85
